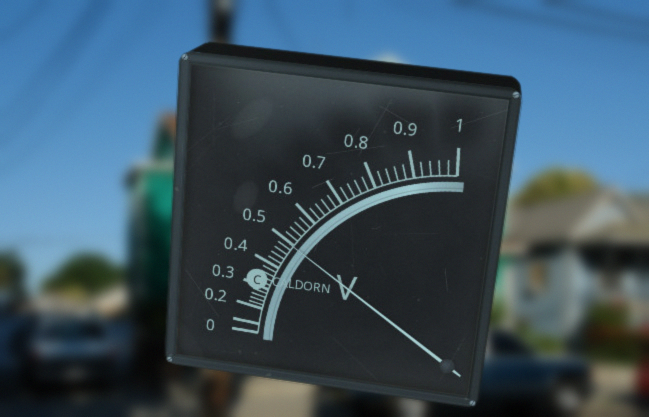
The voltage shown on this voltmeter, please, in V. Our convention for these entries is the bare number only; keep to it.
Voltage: 0.5
